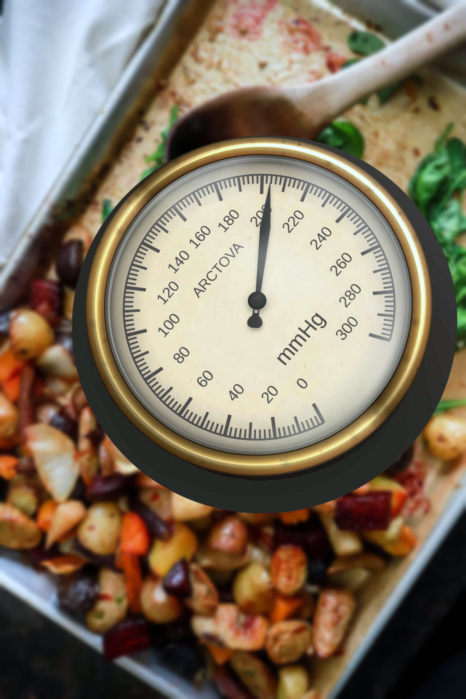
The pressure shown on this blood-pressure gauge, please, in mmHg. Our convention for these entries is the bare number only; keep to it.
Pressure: 204
